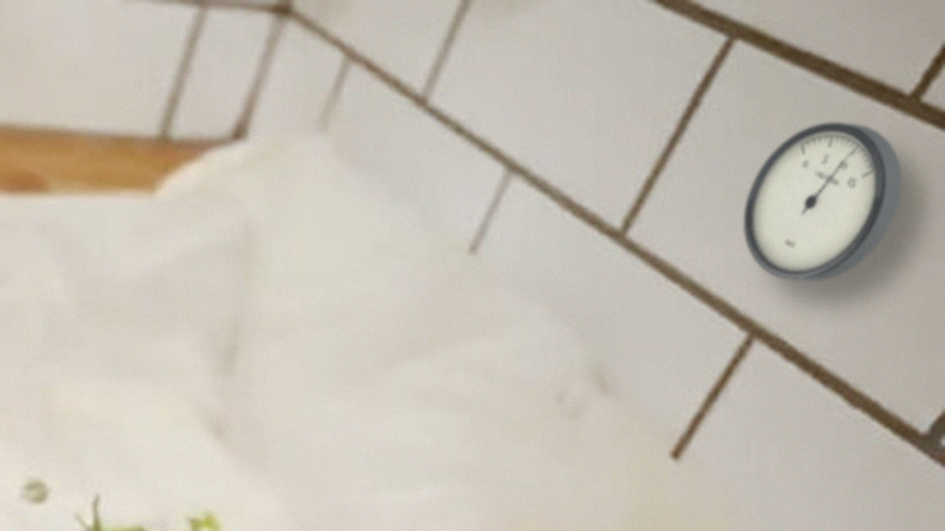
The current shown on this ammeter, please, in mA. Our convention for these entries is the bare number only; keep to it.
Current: 10
